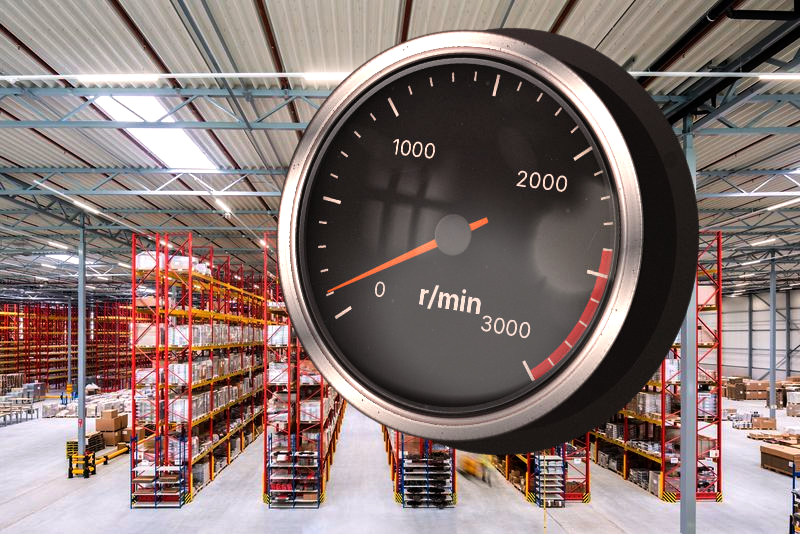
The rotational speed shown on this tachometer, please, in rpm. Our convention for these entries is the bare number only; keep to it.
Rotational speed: 100
